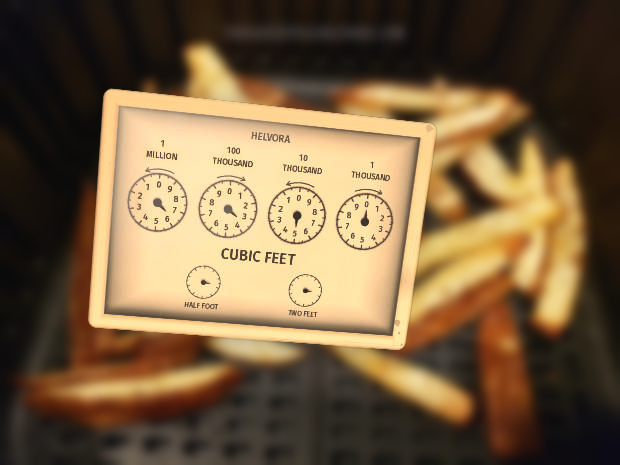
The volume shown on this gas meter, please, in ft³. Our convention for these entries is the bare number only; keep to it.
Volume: 635000
